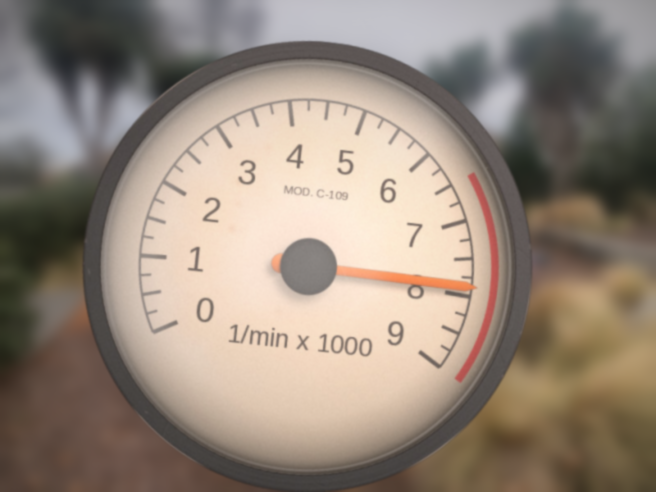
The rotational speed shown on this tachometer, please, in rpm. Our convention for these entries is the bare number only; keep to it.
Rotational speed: 7875
